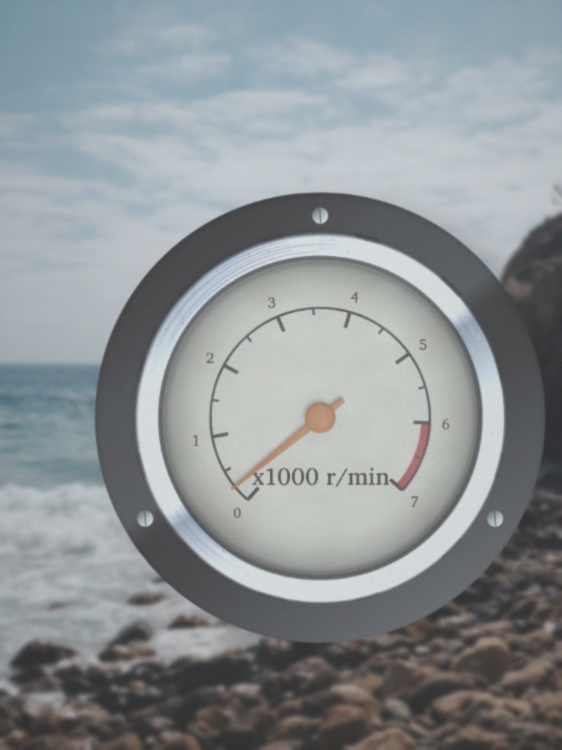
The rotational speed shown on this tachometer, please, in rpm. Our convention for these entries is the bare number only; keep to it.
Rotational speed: 250
